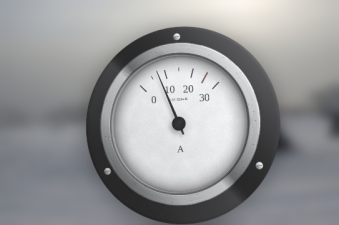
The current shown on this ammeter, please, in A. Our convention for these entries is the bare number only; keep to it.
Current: 7.5
